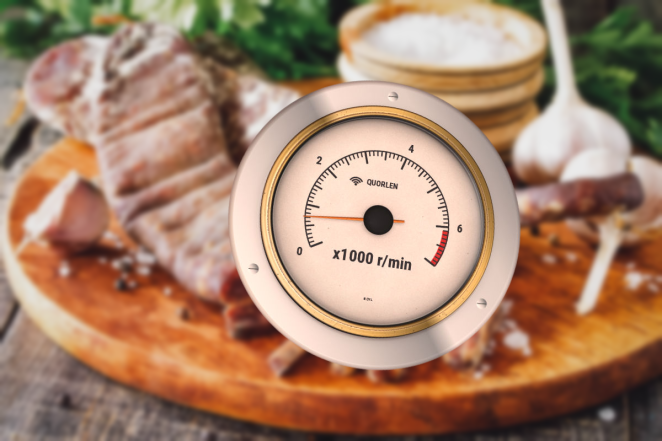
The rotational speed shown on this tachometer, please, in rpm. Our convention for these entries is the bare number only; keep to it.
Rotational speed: 700
